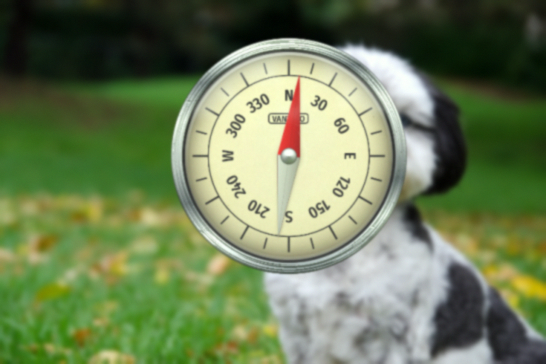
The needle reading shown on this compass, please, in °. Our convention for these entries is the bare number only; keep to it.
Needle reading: 7.5
